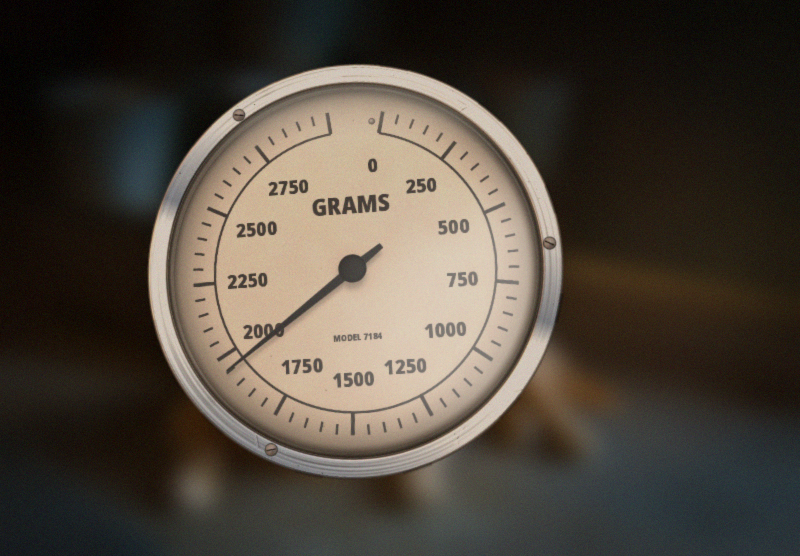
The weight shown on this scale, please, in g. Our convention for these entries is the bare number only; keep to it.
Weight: 1950
